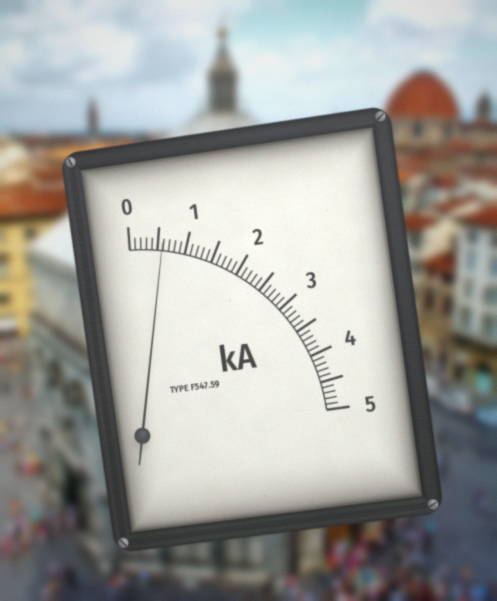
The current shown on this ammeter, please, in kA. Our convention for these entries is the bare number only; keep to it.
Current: 0.6
